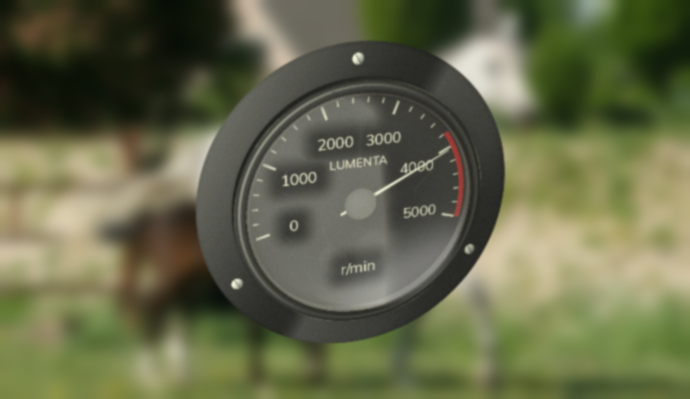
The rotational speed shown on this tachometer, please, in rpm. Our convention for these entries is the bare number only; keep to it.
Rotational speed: 4000
